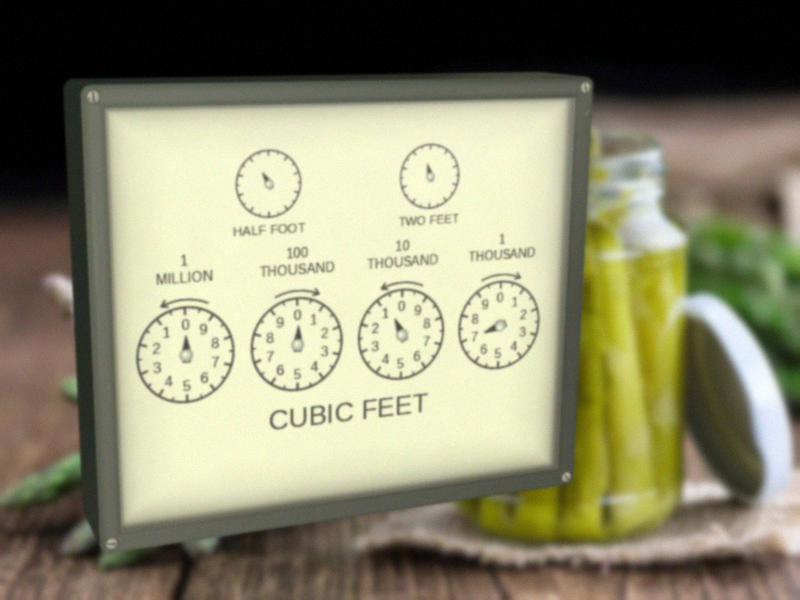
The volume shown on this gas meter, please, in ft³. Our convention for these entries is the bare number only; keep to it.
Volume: 700
